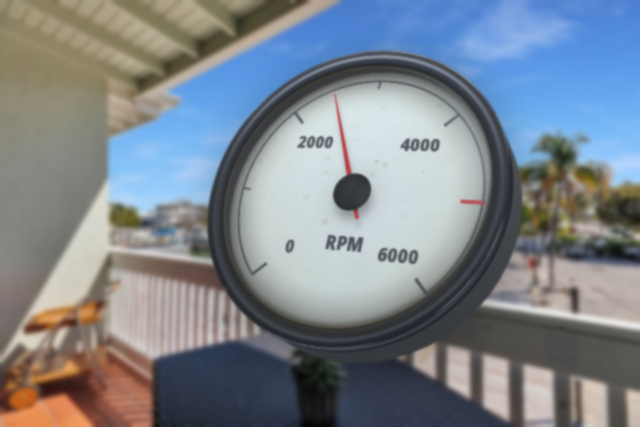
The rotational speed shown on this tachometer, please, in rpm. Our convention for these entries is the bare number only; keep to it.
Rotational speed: 2500
